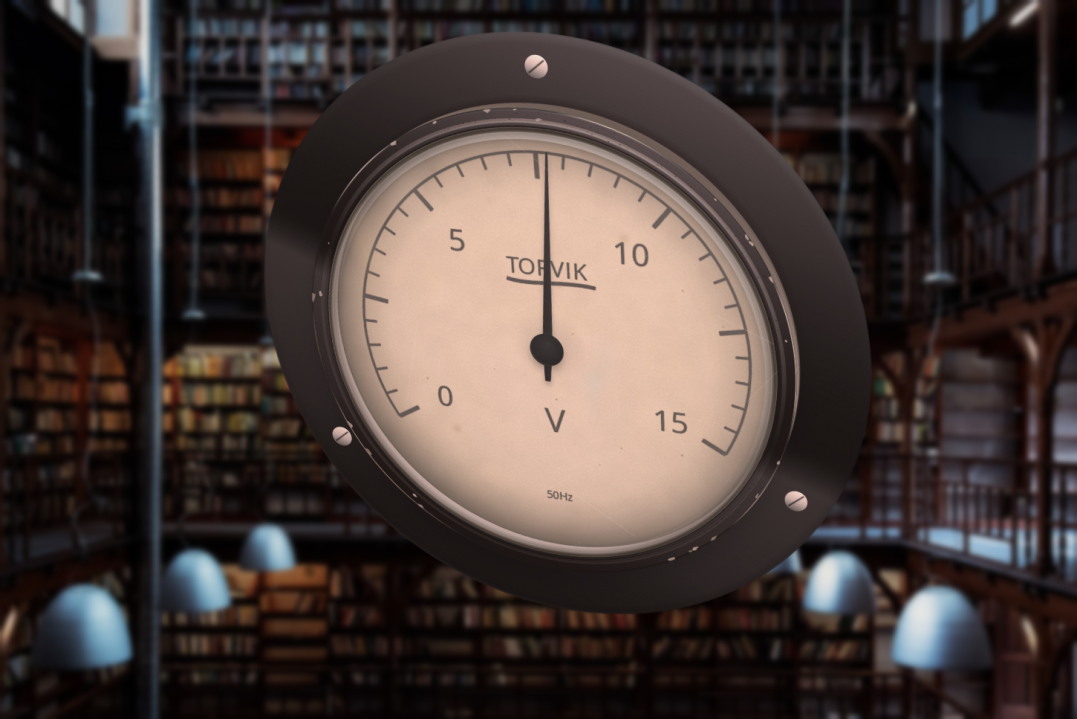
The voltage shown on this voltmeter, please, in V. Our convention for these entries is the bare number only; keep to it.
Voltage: 7.75
